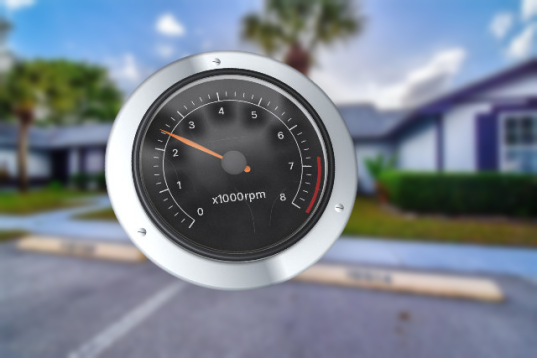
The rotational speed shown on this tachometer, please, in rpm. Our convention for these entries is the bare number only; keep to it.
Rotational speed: 2400
